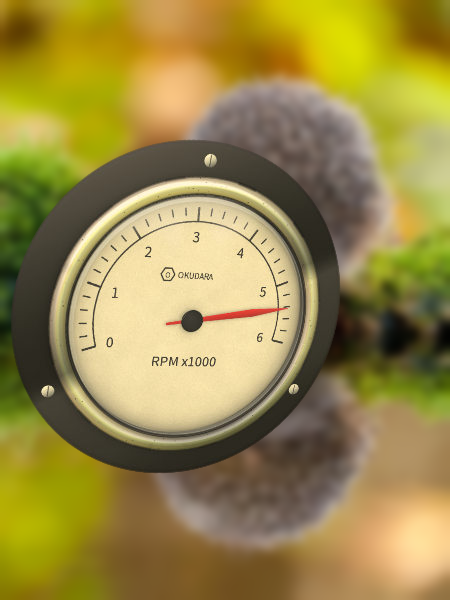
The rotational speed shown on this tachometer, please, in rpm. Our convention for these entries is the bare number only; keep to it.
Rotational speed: 5400
